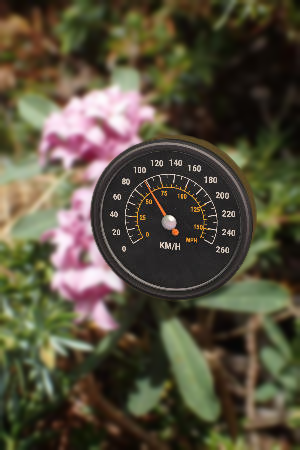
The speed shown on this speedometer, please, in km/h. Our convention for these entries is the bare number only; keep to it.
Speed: 100
